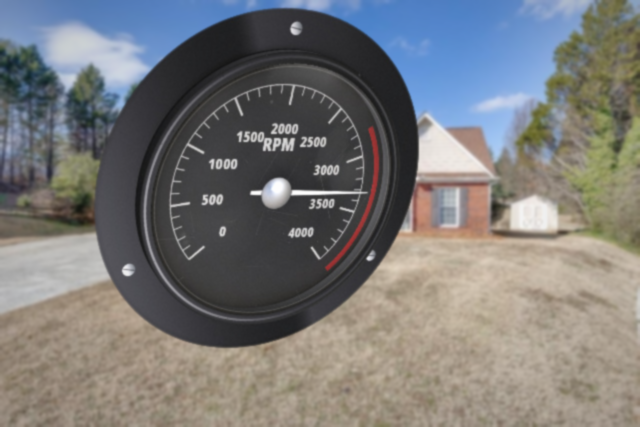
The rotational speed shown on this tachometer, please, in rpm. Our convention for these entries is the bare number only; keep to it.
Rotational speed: 3300
